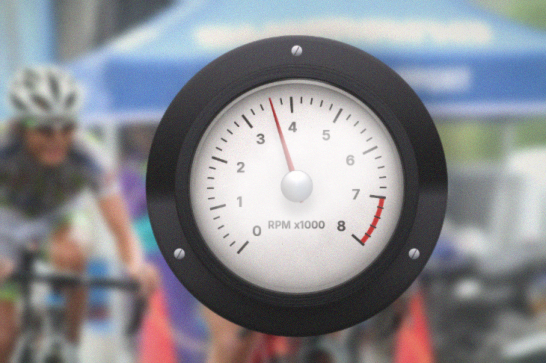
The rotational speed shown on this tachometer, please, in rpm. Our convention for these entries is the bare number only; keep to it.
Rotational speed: 3600
